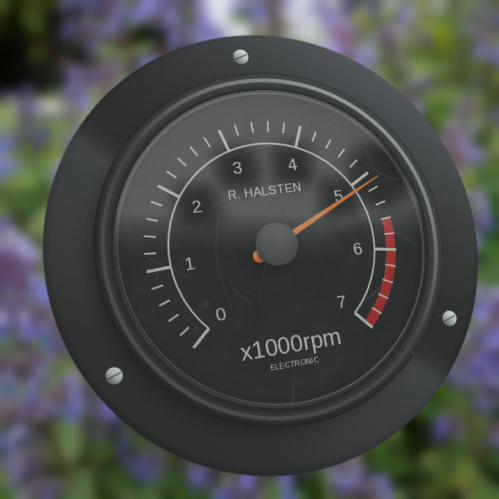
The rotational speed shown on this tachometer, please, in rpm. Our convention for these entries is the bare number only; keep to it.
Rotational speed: 5100
